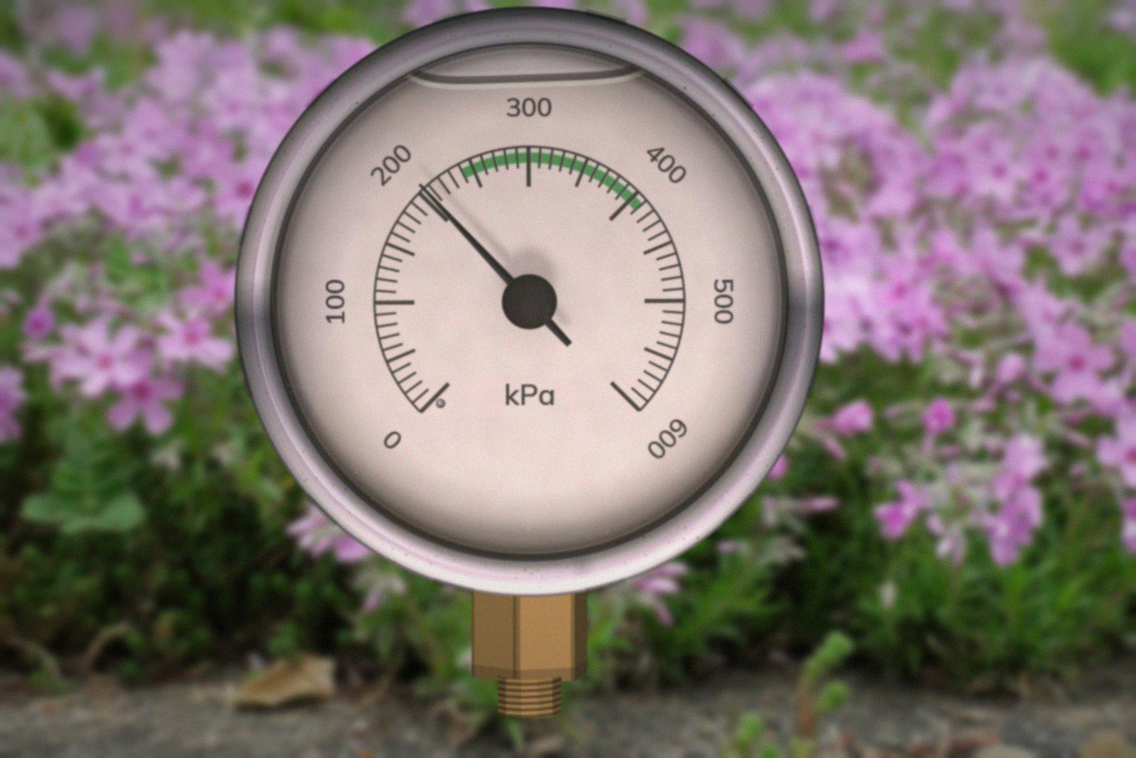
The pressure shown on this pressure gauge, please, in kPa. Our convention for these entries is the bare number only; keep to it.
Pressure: 205
